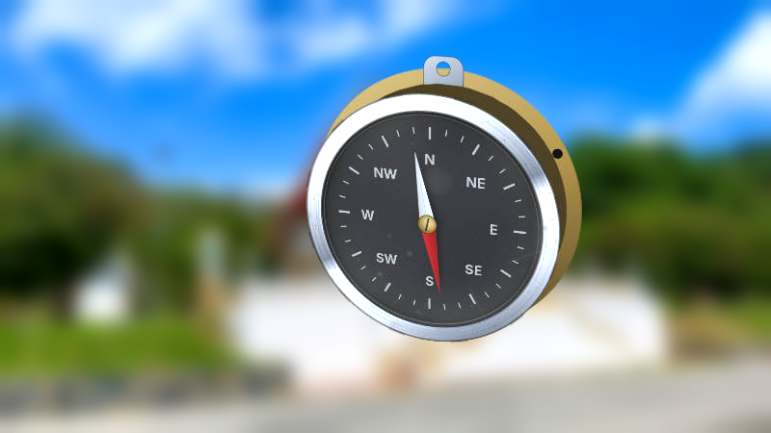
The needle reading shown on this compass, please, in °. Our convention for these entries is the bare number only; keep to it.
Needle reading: 170
